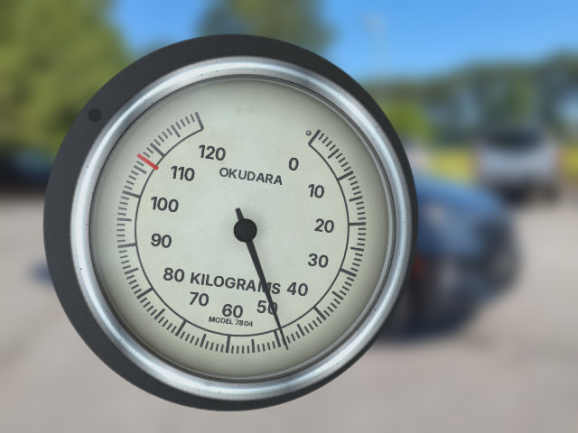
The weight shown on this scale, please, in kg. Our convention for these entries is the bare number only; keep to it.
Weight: 49
